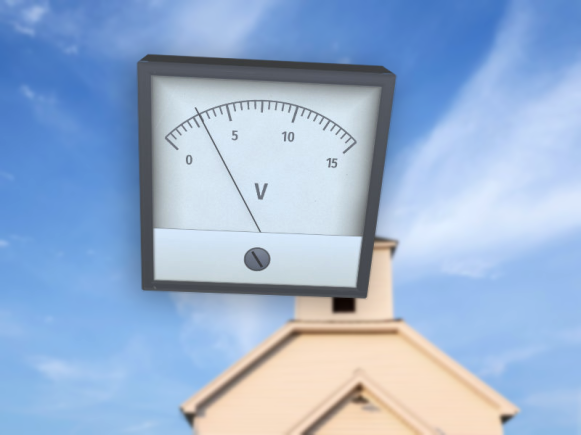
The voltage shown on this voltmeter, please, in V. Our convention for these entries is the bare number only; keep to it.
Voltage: 3
